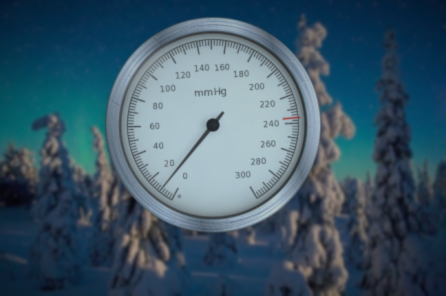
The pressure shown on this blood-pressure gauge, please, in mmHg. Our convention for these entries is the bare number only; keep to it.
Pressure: 10
